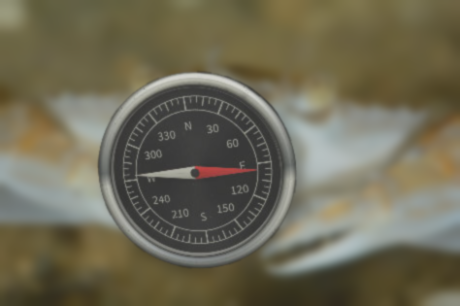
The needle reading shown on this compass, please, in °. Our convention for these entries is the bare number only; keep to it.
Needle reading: 95
